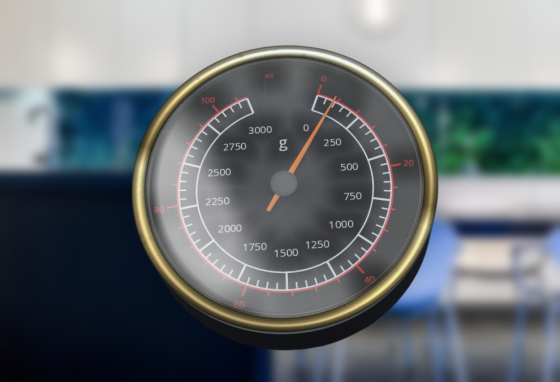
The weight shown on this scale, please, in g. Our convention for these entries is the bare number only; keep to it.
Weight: 100
